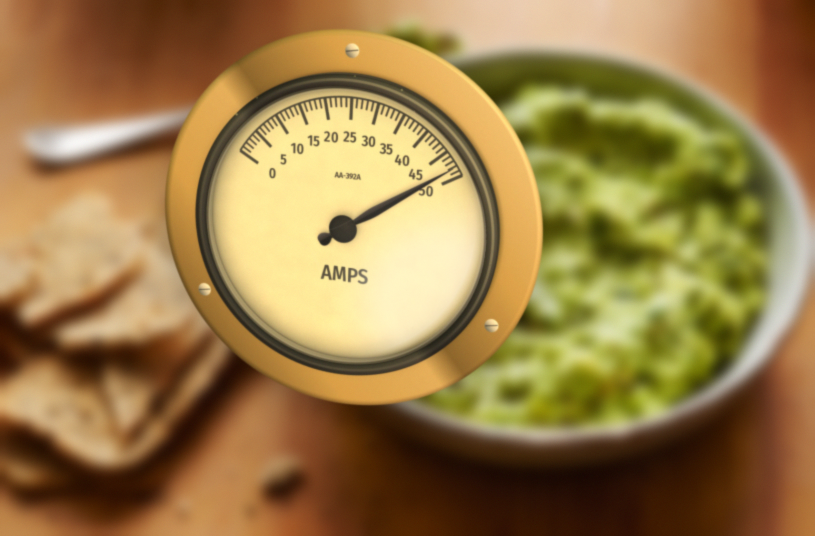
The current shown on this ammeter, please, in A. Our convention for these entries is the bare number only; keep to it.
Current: 48
